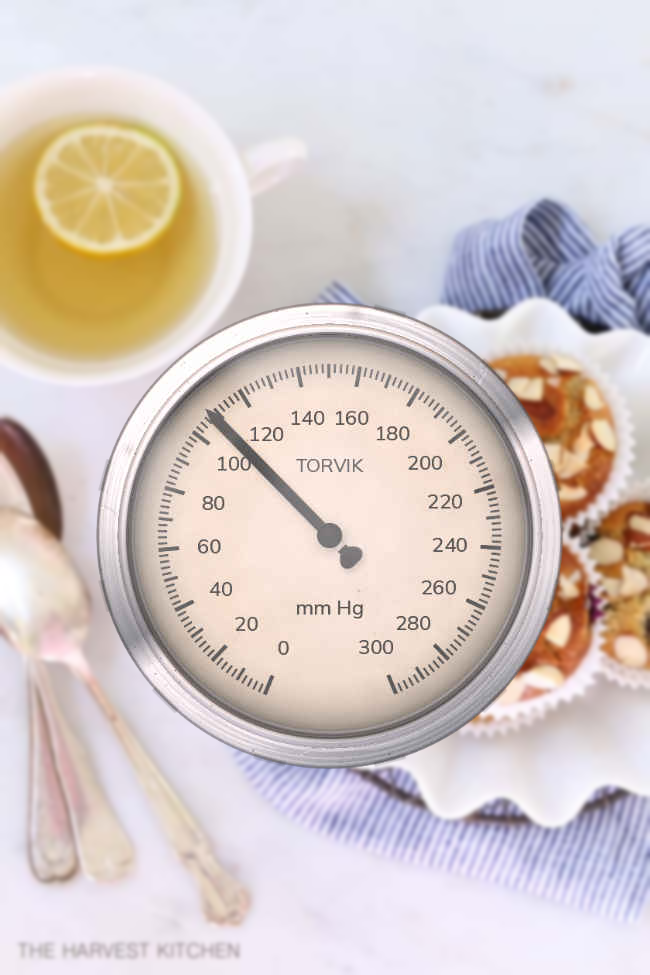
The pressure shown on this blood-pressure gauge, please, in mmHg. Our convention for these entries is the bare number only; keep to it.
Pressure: 108
